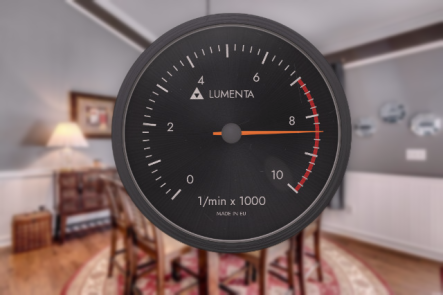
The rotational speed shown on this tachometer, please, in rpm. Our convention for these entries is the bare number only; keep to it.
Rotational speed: 8400
